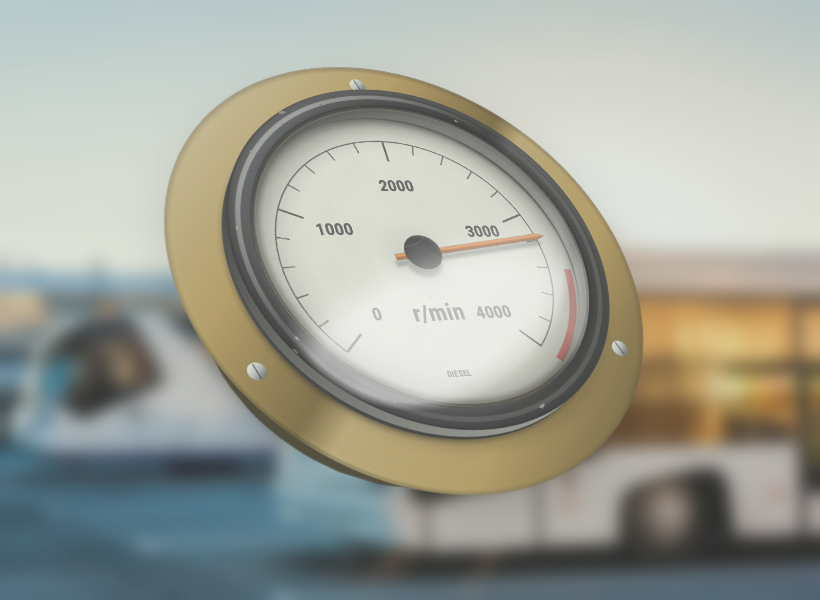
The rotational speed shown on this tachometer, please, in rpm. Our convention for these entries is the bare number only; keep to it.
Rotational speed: 3200
